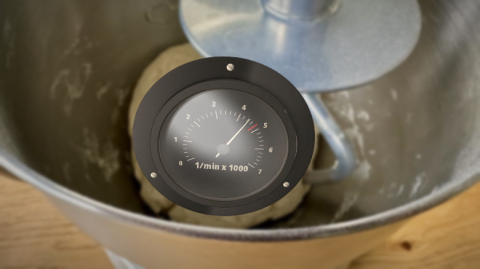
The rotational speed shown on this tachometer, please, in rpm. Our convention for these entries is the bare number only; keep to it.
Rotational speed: 4400
